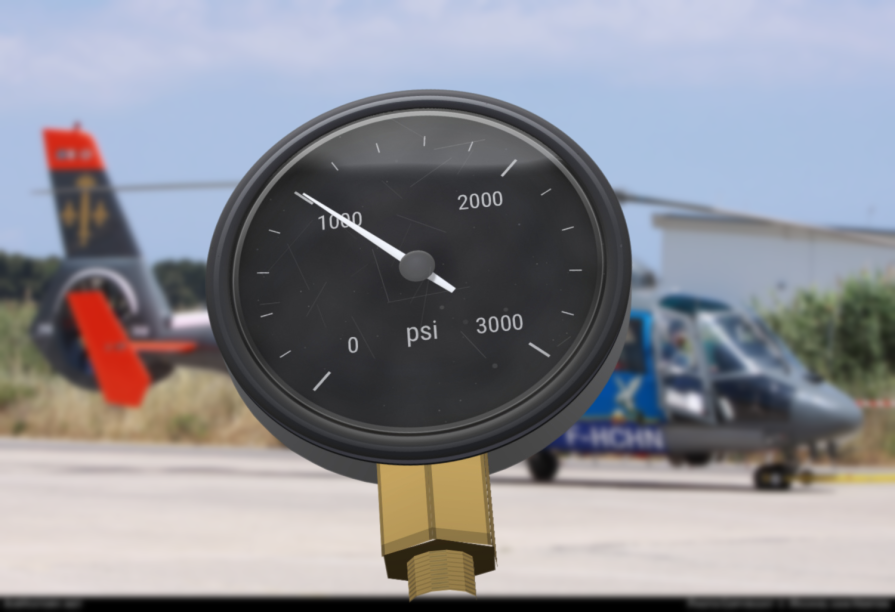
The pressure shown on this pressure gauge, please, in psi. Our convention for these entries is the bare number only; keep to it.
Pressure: 1000
